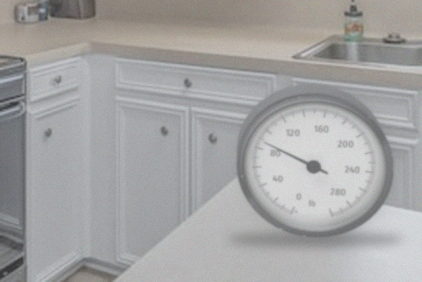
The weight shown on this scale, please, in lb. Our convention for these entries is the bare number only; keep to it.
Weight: 90
